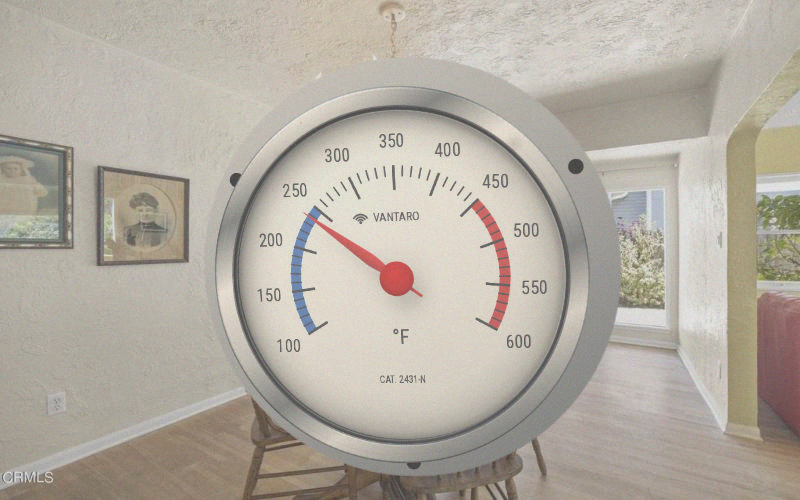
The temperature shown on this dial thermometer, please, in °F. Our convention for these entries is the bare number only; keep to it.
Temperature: 240
